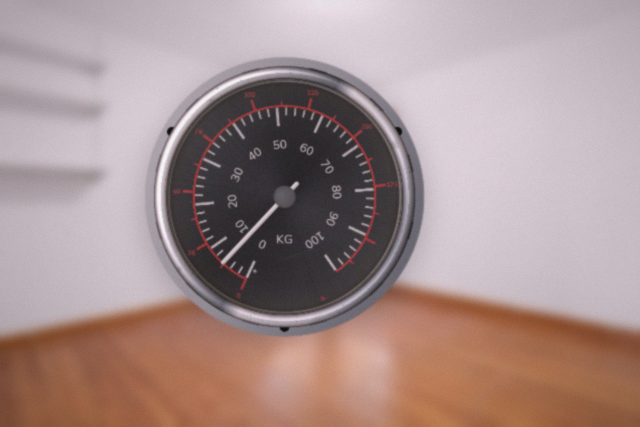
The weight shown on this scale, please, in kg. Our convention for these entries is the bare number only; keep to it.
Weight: 6
